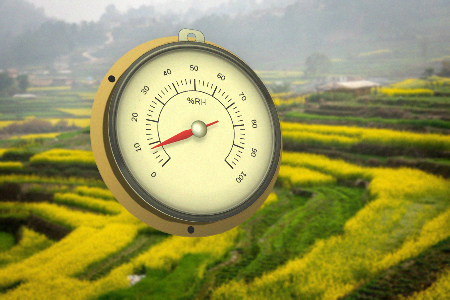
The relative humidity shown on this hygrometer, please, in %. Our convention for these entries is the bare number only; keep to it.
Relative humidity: 8
